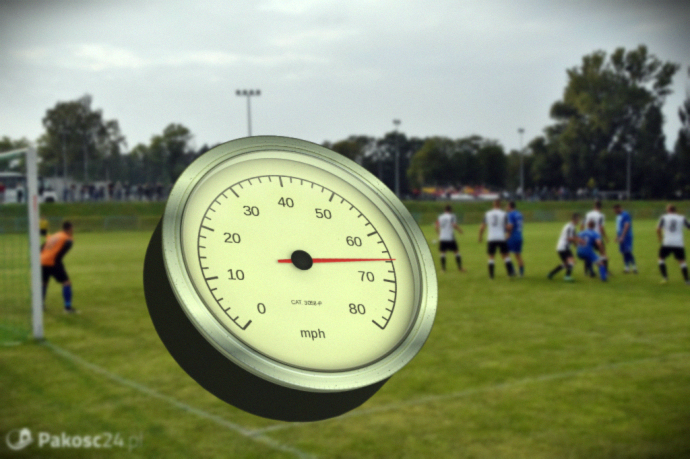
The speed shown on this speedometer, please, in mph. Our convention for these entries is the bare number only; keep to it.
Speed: 66
